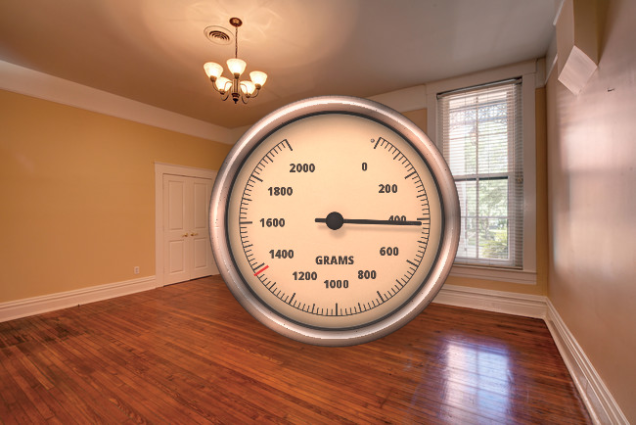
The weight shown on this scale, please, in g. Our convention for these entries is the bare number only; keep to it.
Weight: 420
